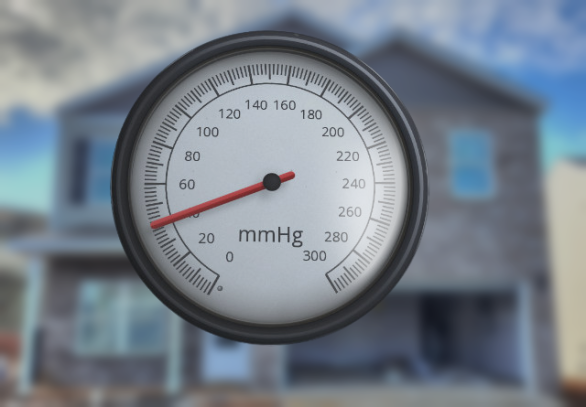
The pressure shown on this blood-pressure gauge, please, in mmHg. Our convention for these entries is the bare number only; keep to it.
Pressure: 40
